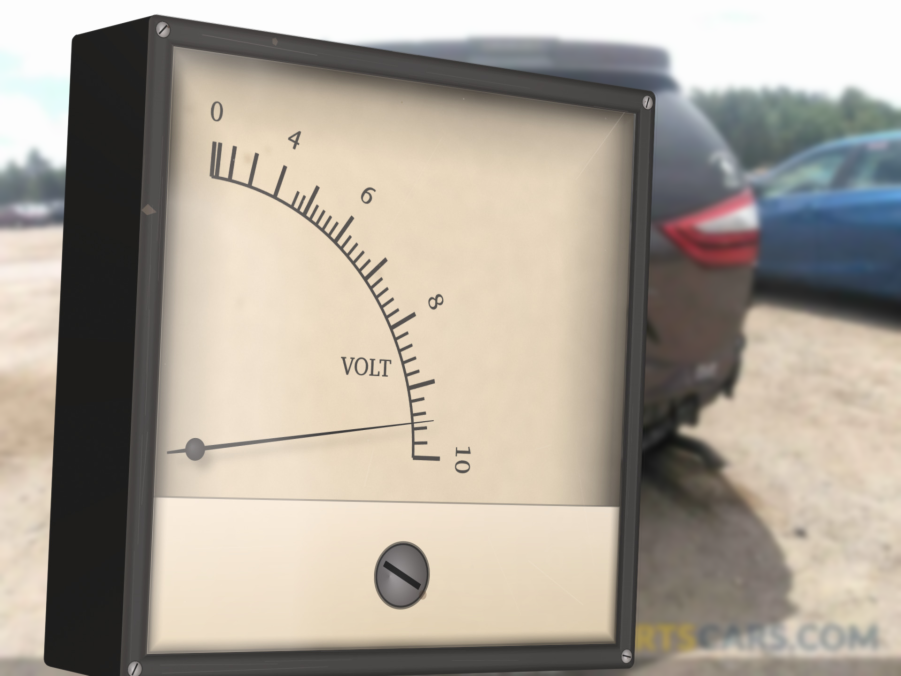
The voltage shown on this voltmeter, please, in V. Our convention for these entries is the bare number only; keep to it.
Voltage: 9.5
